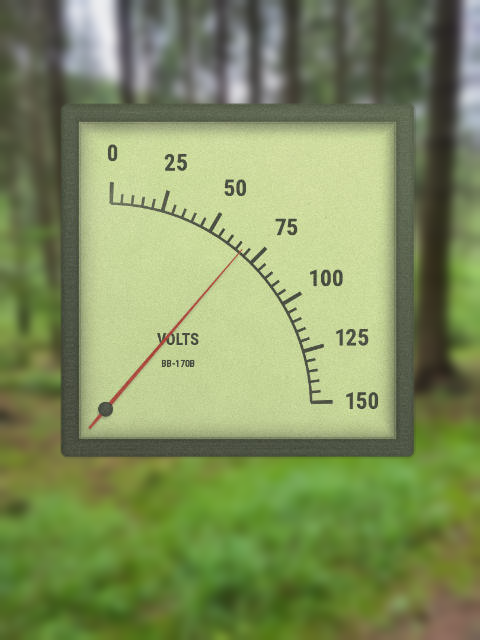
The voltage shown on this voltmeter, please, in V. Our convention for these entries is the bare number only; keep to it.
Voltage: 67.5
